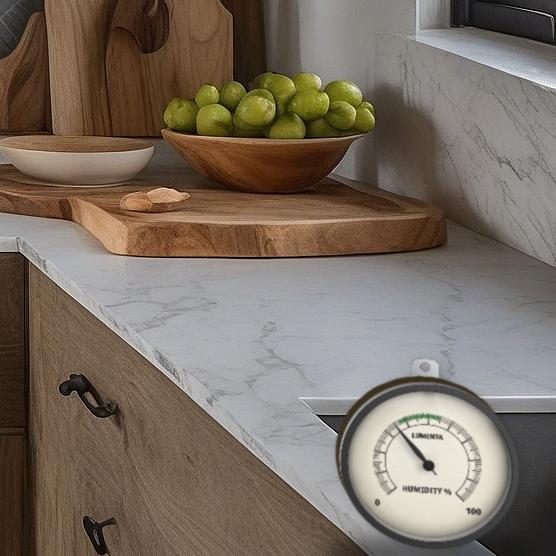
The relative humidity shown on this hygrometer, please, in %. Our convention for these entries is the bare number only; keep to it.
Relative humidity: 35
